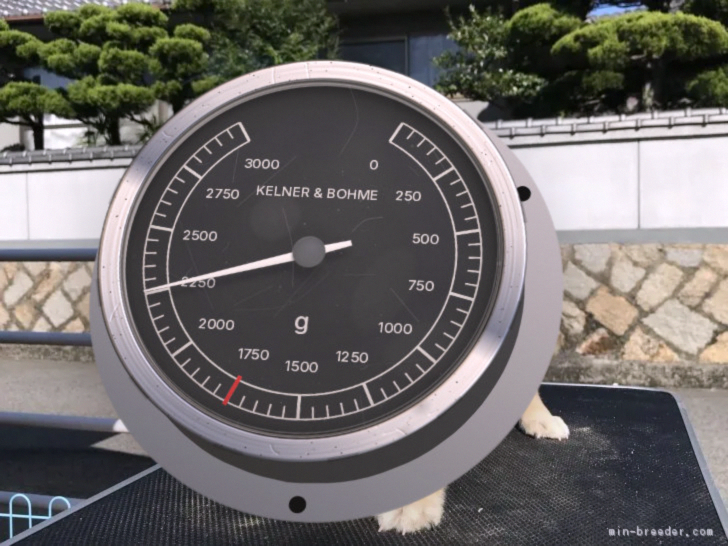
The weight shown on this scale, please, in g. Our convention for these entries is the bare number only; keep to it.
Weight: 2250
